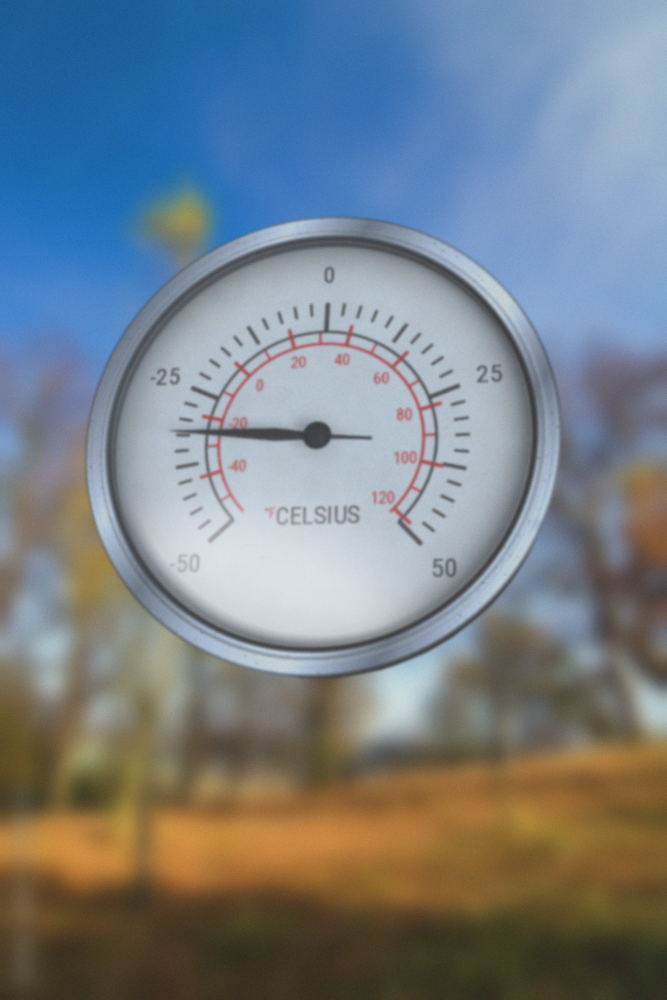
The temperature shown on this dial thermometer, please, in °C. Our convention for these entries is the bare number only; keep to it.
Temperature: -32.5
